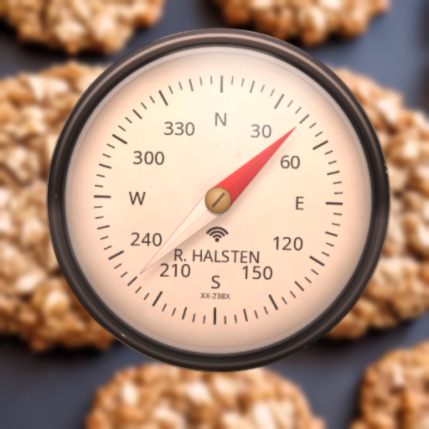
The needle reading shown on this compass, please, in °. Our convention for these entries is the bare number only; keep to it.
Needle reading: 45
